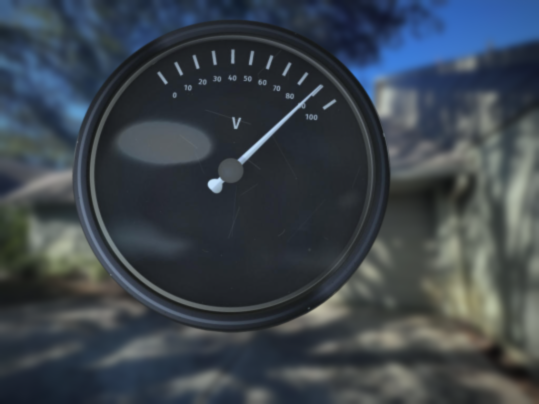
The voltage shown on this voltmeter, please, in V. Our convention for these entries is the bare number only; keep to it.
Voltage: 90
